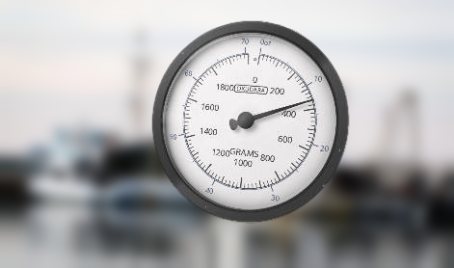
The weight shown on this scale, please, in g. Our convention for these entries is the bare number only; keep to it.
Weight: 360
